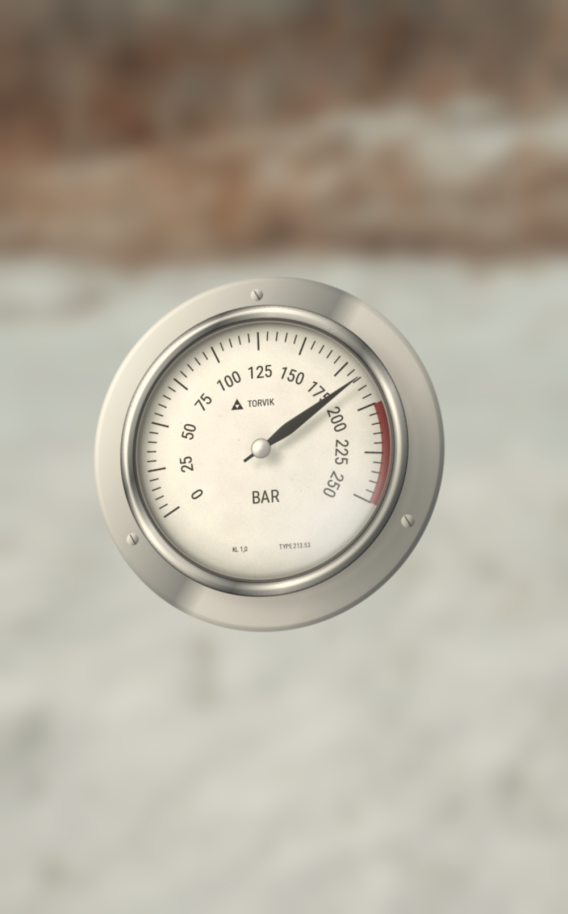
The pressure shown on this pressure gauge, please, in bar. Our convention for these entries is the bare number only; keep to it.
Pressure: 185
